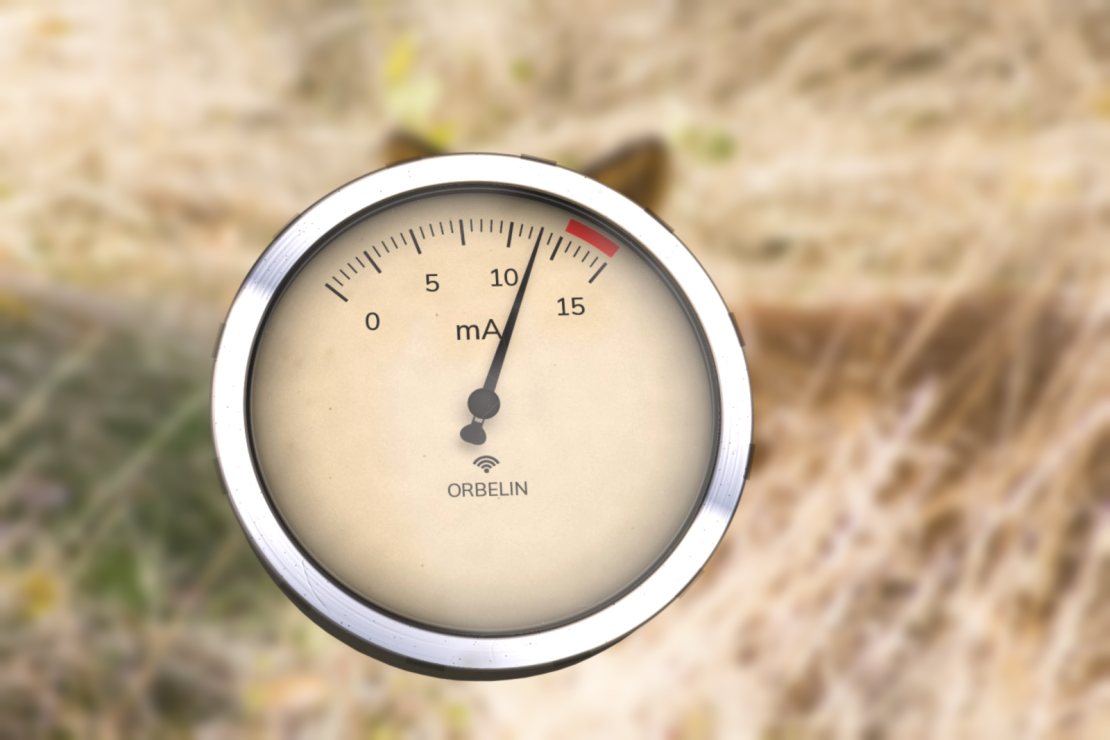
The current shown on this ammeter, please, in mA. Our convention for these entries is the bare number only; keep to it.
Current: 11.5
